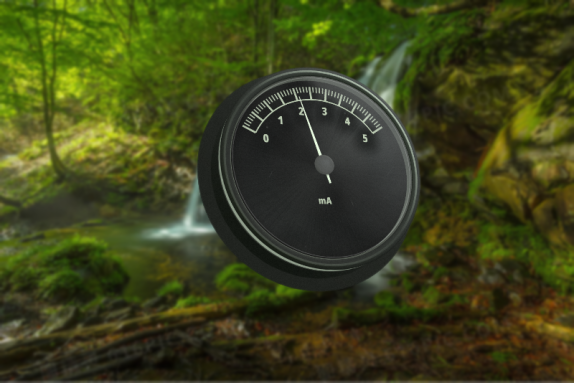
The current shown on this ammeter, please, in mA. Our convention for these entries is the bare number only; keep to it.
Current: 2
